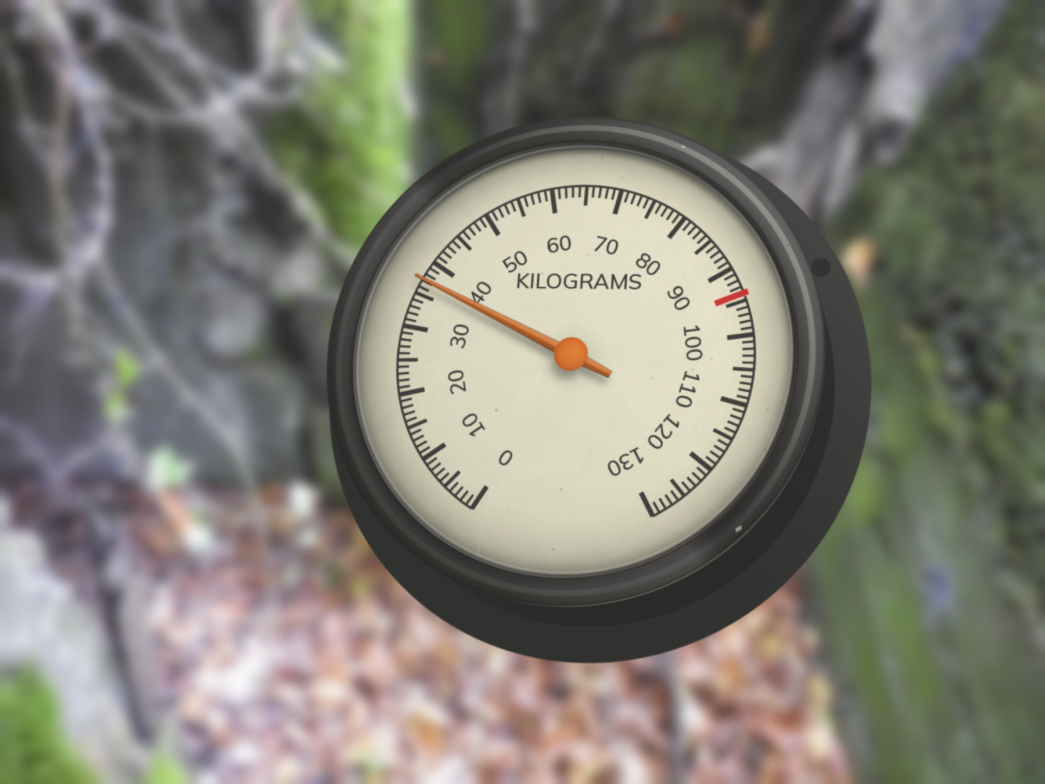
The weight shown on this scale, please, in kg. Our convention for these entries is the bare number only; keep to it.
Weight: 37
